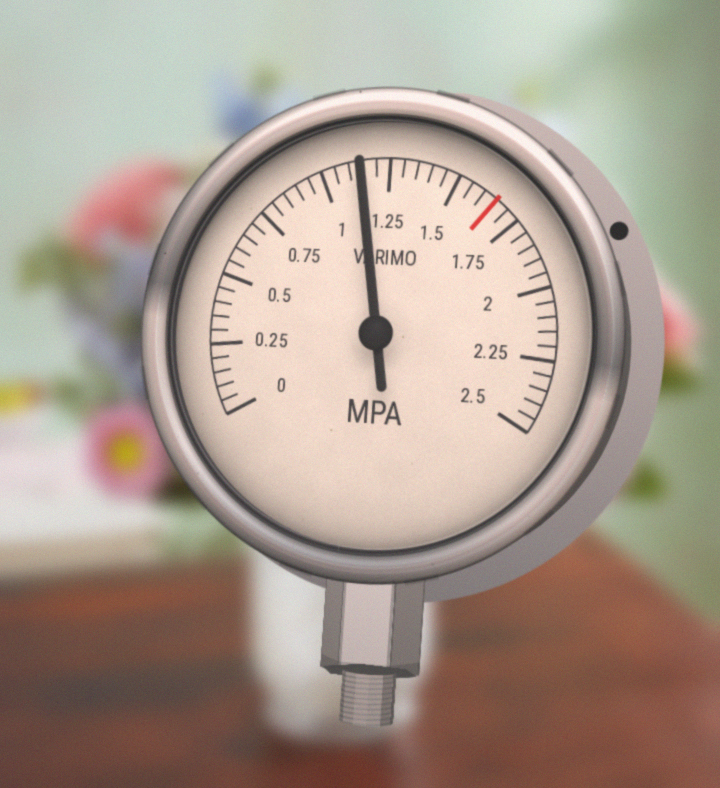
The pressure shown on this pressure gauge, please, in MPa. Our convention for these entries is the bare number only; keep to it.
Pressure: 1.15
